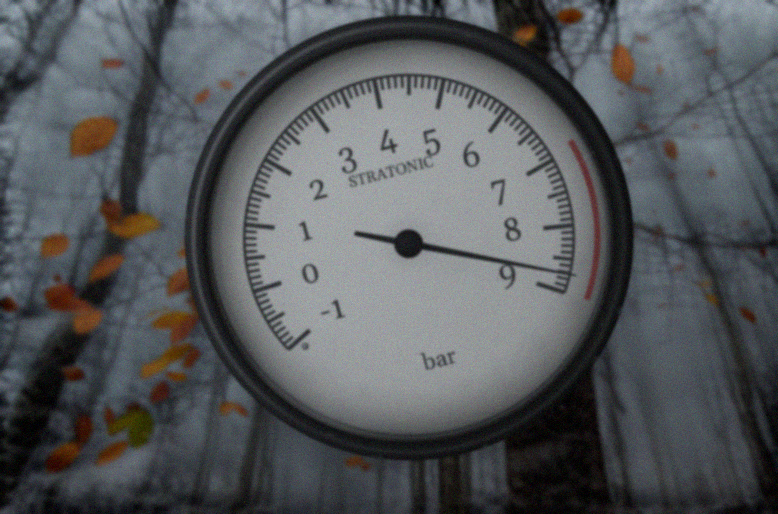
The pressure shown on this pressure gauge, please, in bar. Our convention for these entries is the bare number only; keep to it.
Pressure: 8.7
